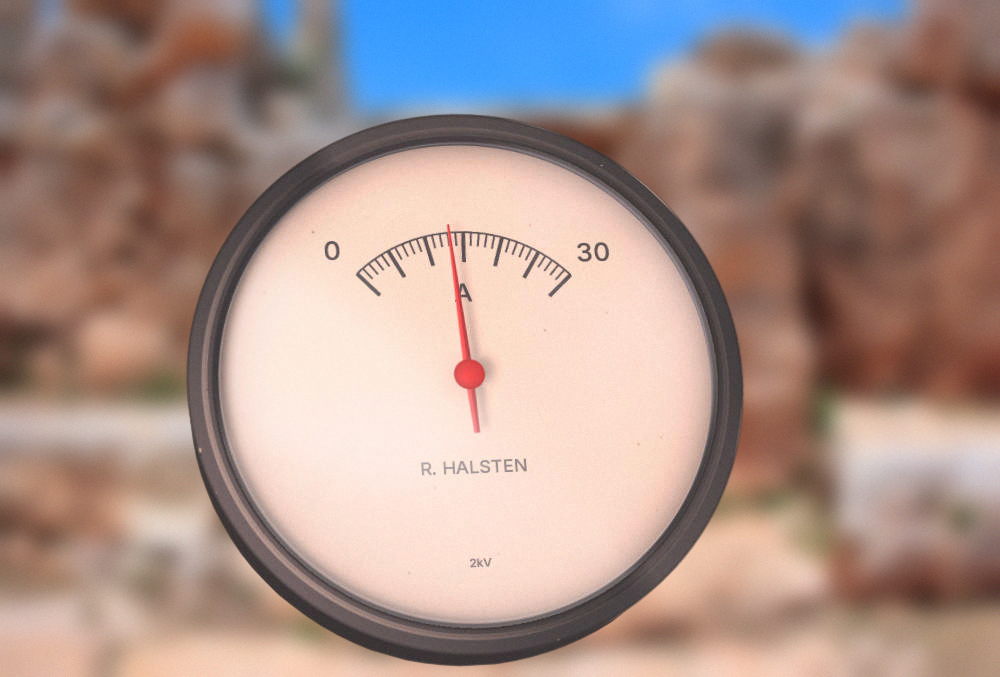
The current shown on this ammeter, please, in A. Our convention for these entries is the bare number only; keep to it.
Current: 13
